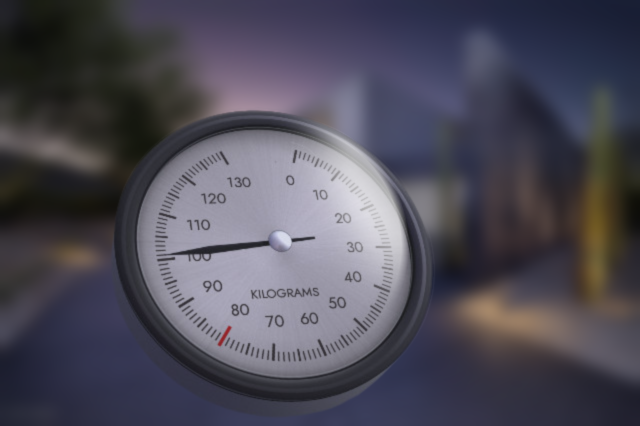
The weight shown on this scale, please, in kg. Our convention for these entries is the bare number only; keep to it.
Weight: 100
